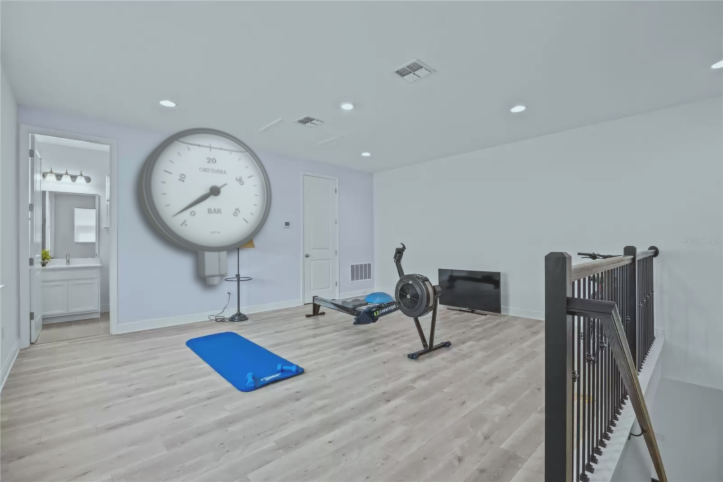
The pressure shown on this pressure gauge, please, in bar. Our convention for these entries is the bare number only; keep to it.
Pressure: 2
